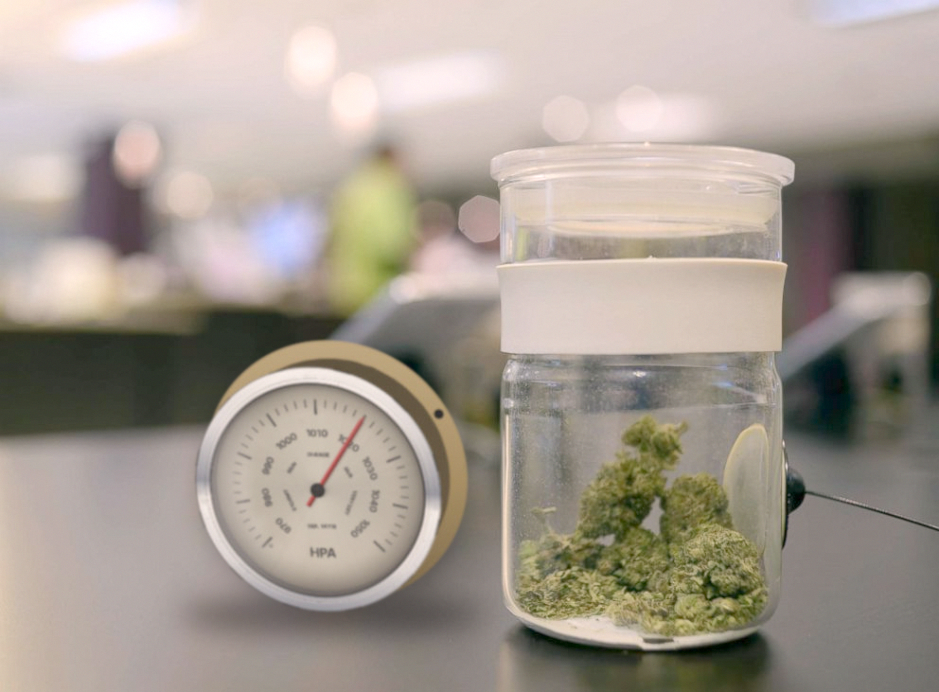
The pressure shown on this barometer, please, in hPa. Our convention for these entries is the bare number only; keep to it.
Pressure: 1020
